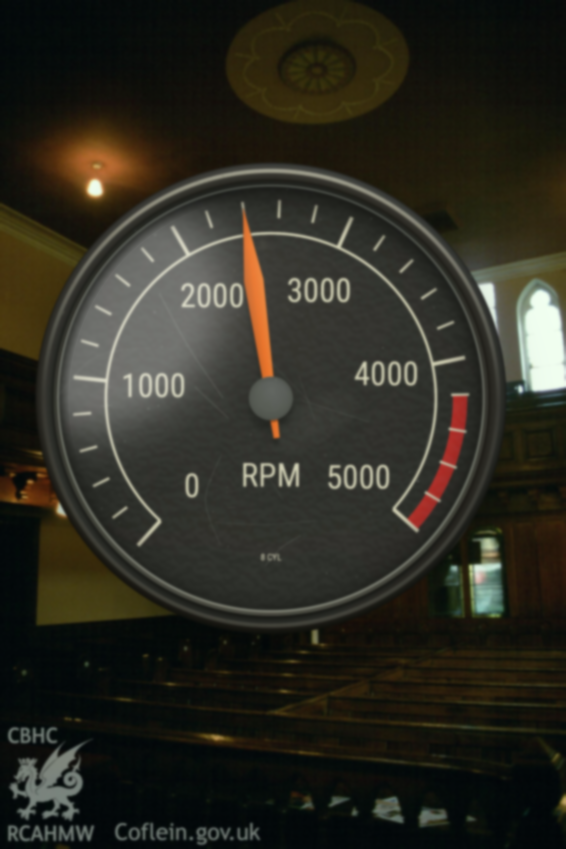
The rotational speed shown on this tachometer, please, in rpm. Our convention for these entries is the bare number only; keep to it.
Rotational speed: 2400
